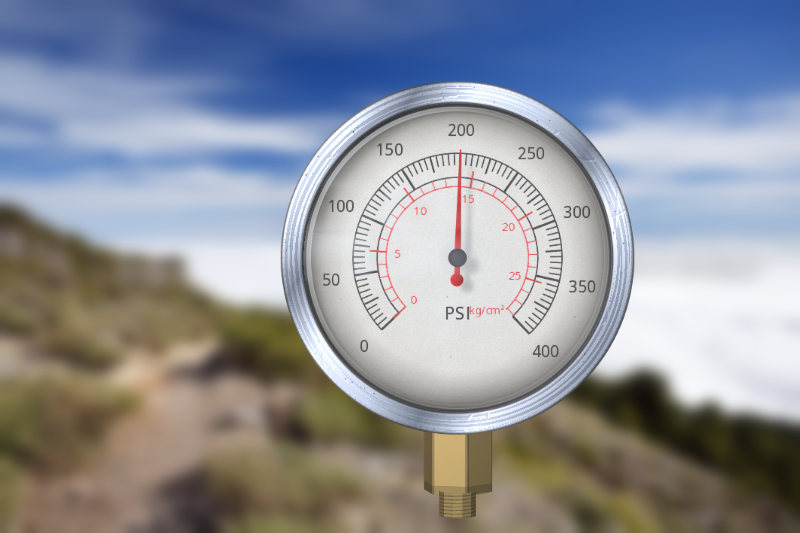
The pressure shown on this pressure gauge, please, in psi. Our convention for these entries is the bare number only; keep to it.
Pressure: 200
